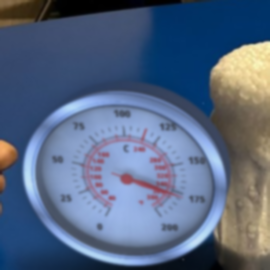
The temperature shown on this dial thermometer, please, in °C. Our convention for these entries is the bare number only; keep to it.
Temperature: 175
